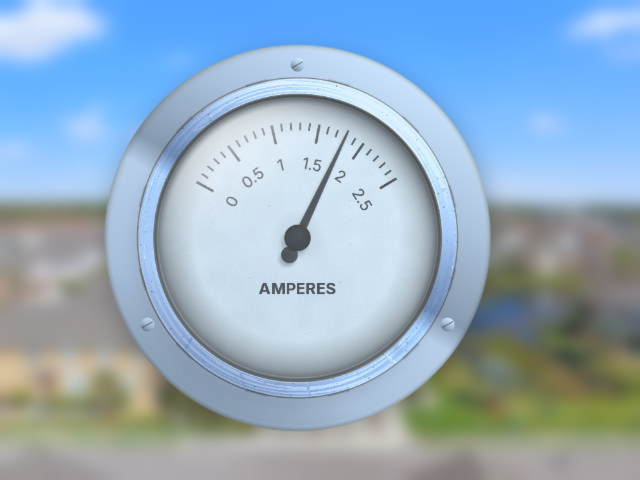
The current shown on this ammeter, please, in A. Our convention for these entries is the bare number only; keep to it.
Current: 1.8
